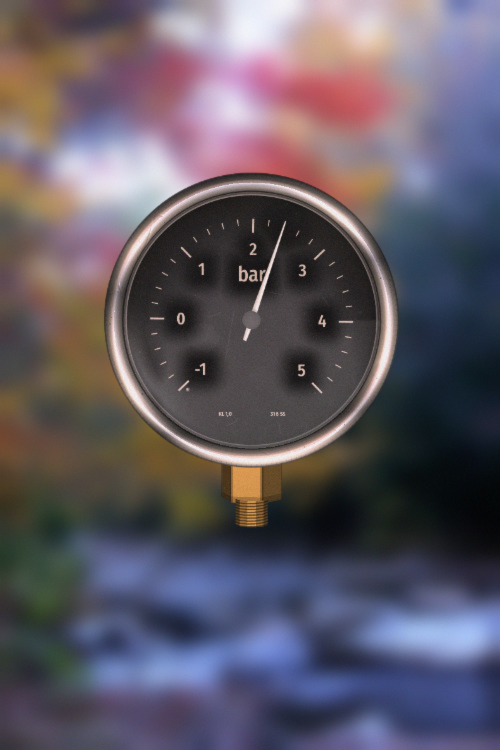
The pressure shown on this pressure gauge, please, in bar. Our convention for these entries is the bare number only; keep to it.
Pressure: 2.4
